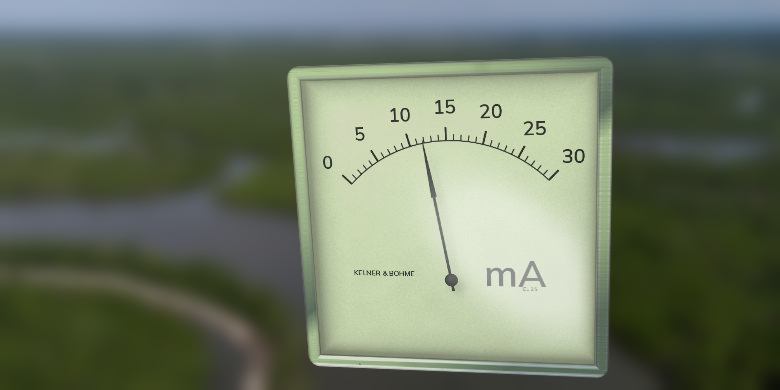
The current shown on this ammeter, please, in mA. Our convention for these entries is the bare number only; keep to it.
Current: 12
